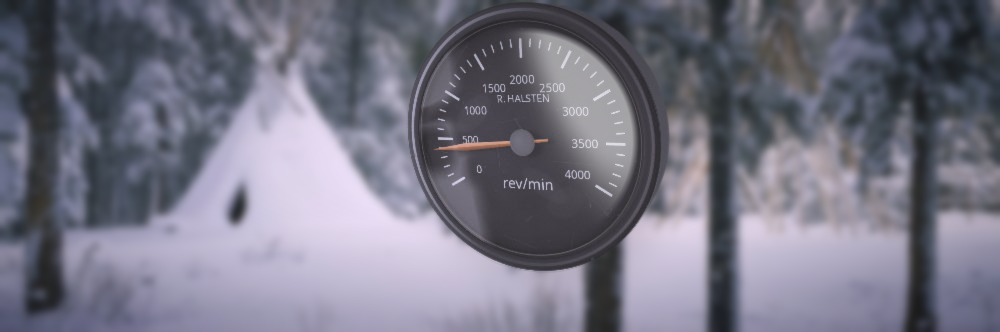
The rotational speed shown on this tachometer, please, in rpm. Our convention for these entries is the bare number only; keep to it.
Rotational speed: 400
